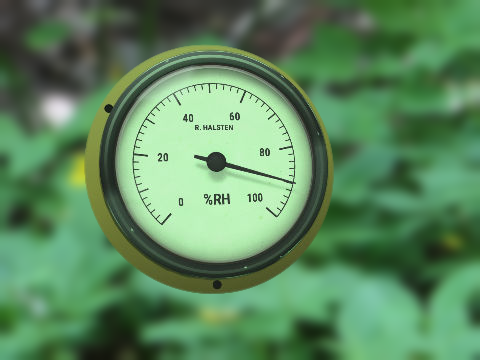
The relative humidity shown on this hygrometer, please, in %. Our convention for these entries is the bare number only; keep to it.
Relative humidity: 90
